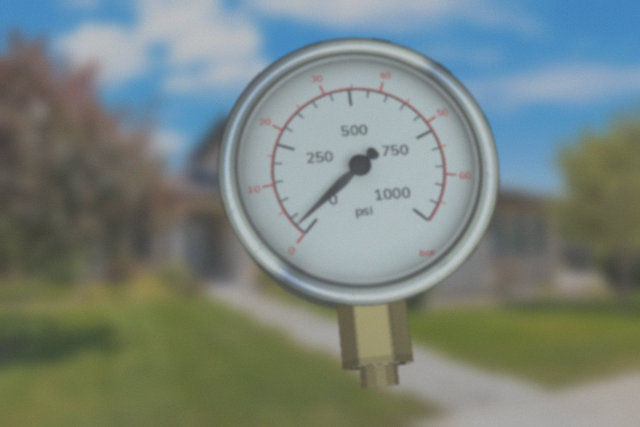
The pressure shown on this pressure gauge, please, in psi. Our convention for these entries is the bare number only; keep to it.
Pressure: 25
